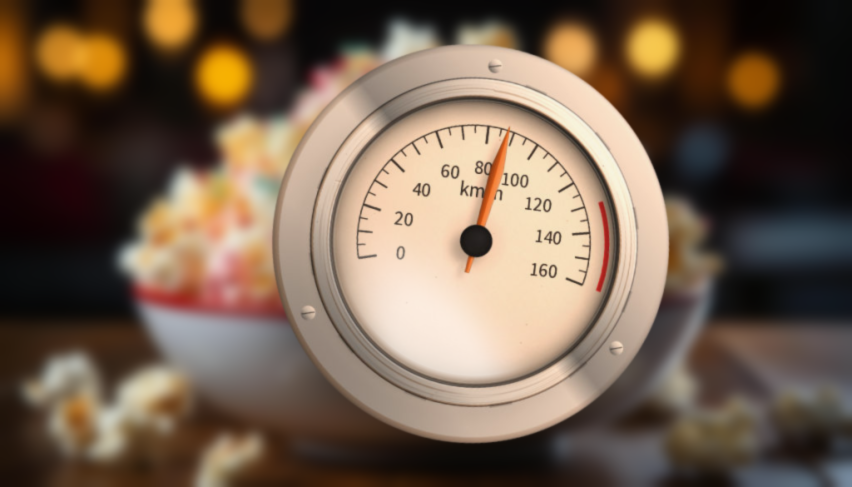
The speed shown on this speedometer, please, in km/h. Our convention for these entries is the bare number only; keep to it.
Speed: 87.5
